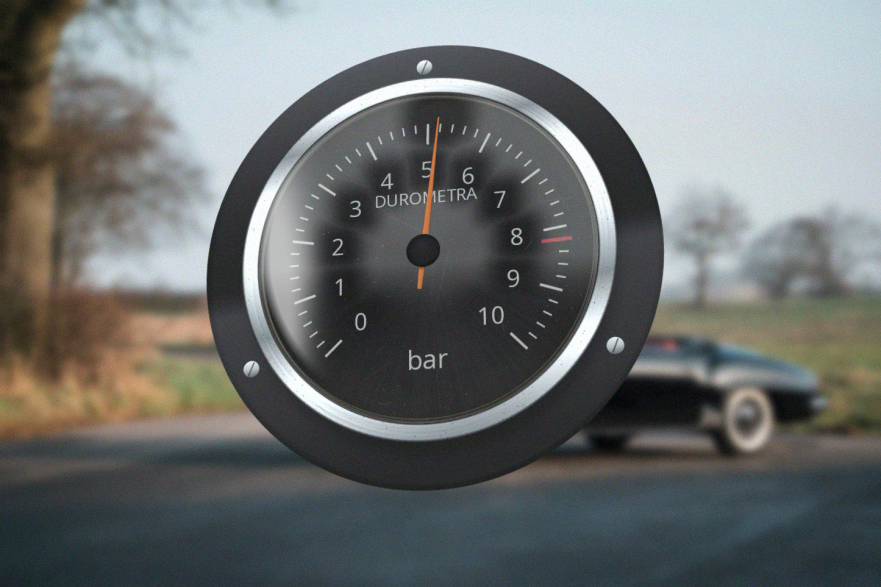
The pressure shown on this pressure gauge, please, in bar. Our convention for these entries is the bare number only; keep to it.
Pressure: 5.2
